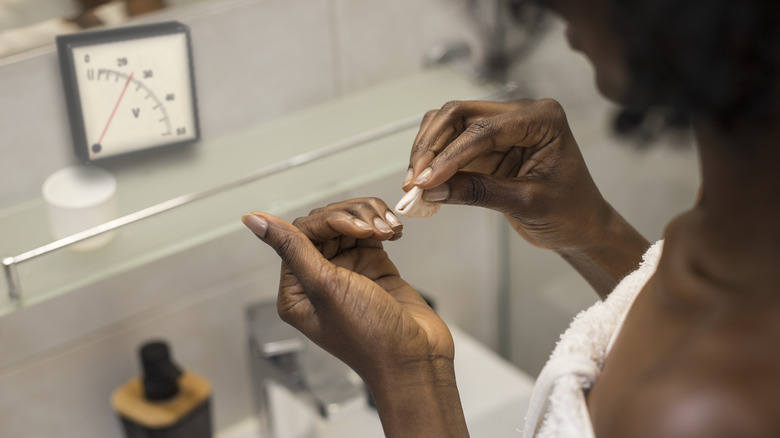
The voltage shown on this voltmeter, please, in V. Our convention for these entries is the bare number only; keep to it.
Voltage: 25
